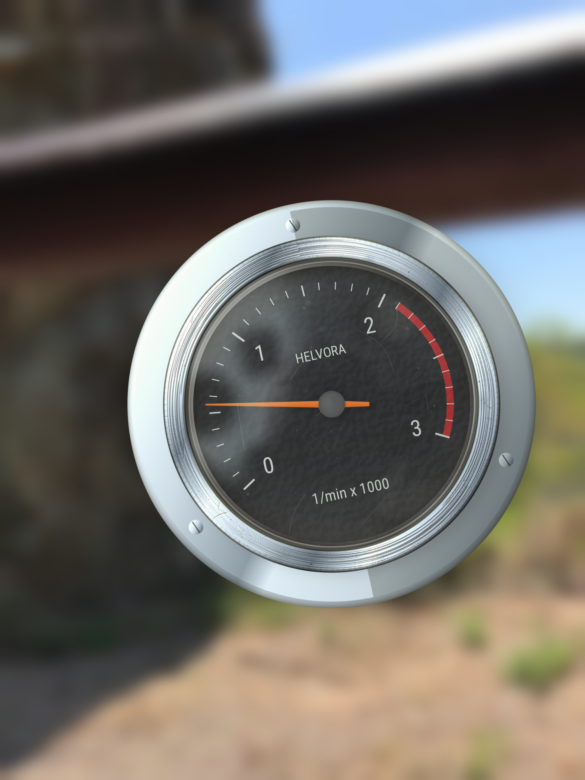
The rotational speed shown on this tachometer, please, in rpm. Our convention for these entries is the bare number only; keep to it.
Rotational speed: 550
